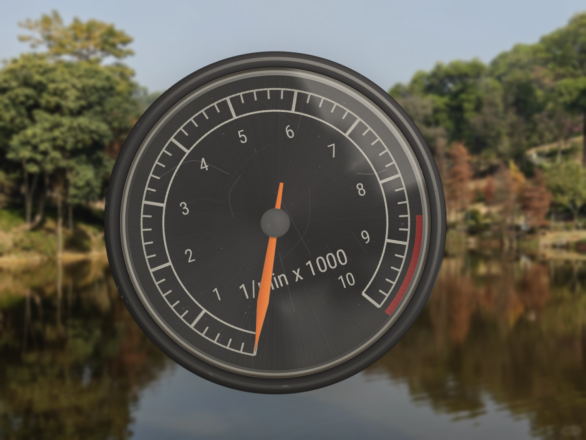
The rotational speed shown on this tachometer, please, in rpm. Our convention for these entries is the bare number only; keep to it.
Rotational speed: 0
